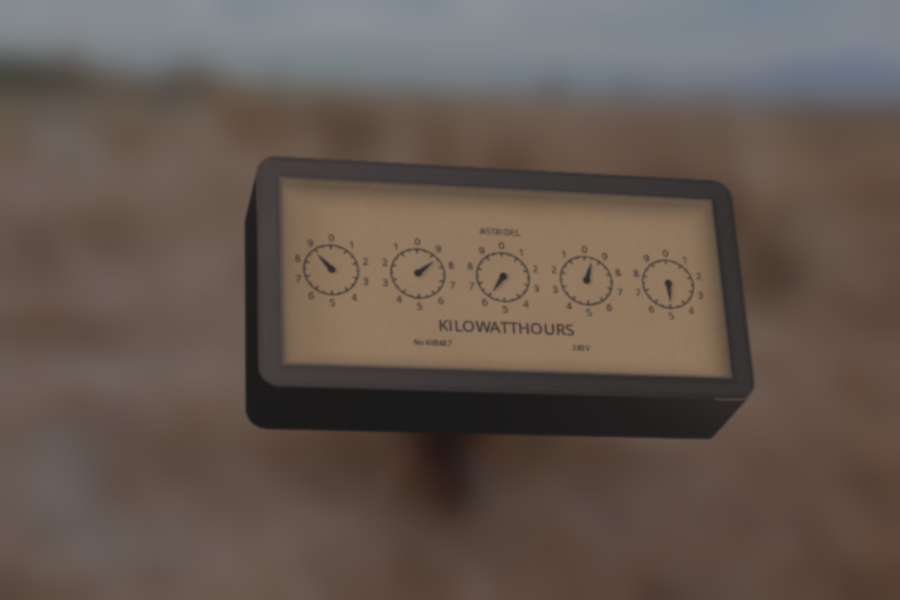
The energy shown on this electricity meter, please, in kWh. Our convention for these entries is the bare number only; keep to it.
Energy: 88595
